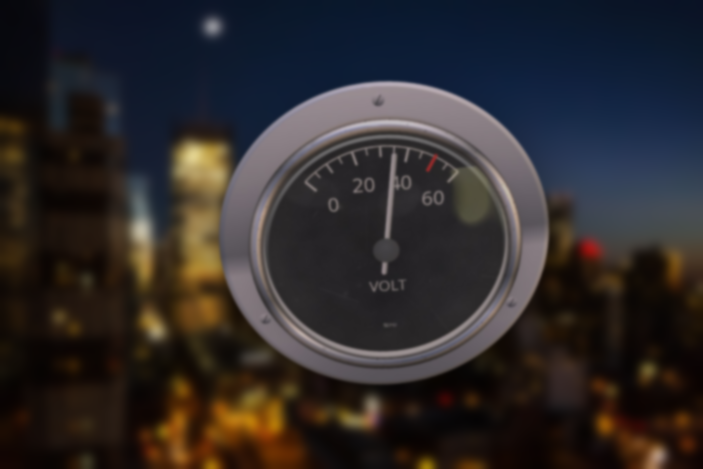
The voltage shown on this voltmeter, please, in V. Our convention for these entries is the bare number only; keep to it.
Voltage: 35
